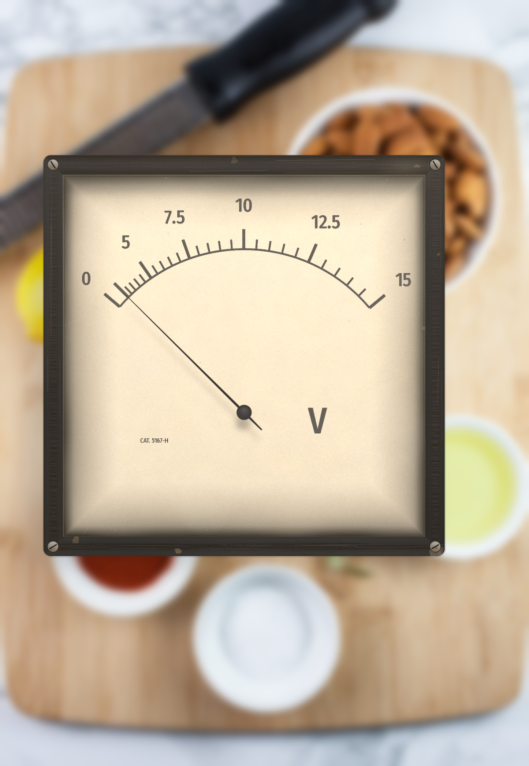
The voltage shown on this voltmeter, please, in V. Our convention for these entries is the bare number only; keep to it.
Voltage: 2.5
